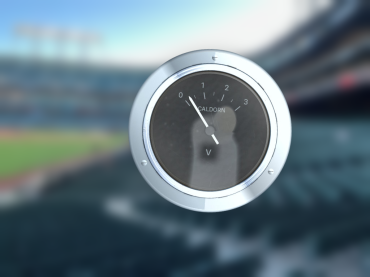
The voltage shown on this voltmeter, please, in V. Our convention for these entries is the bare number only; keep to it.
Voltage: 0.25
